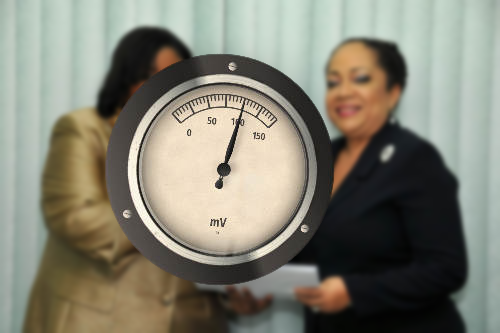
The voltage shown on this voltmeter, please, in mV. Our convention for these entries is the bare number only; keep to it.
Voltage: 100
